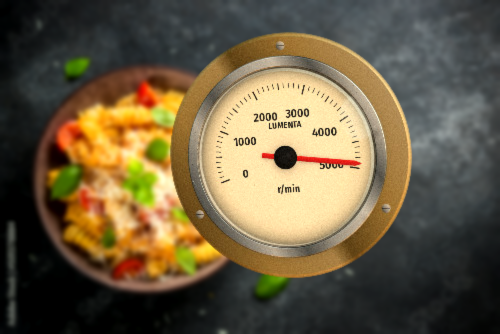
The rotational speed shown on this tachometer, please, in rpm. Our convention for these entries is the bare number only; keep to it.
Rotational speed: 4900
